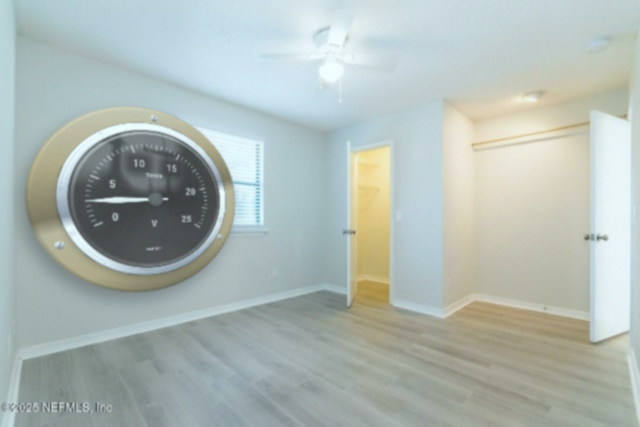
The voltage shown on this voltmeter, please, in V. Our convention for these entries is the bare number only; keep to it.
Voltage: 2.5
